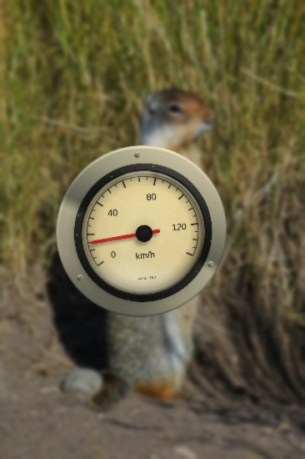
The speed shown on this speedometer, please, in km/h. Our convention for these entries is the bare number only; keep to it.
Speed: 15
